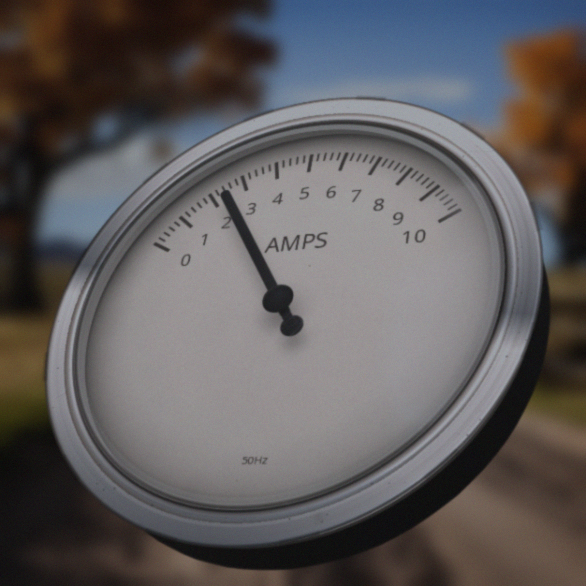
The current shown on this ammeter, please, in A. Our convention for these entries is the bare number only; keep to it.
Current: 2.4
